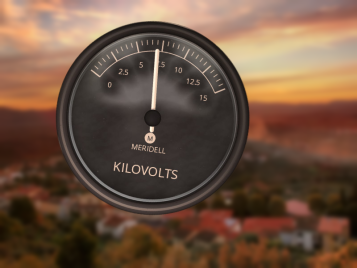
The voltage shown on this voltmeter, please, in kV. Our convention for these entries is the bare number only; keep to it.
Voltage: 7
